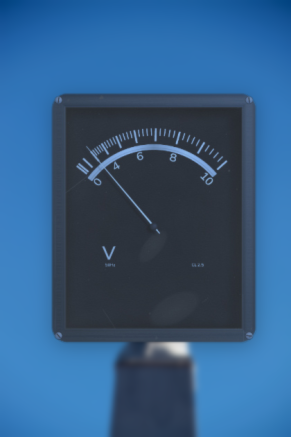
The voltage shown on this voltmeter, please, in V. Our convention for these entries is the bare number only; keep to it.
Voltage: 3
